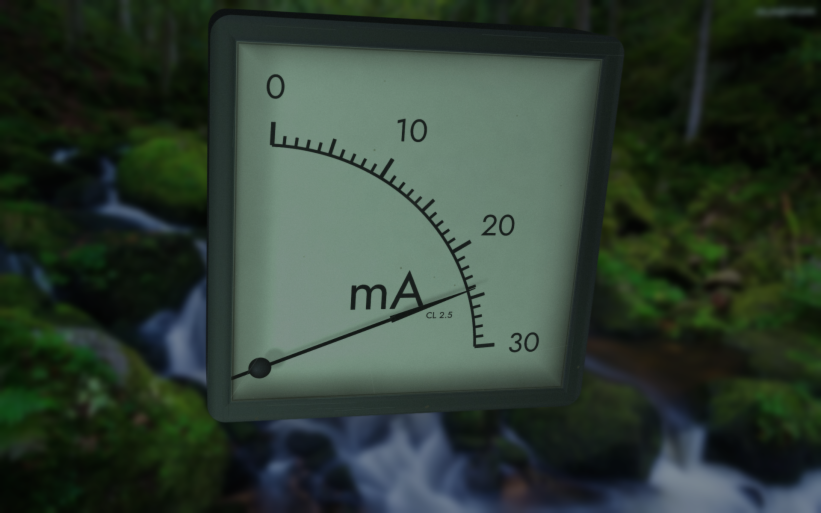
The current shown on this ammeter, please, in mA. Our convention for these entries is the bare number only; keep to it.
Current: 24
